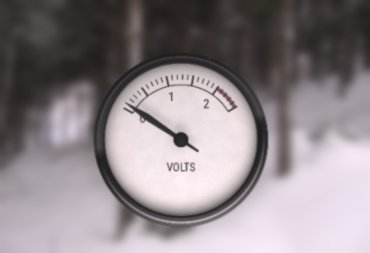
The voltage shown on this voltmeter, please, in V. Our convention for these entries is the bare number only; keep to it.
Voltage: 0.1
